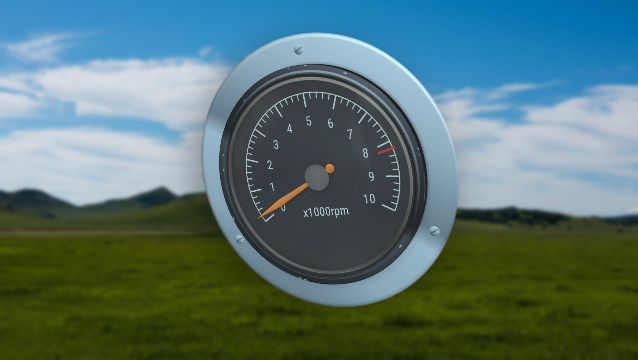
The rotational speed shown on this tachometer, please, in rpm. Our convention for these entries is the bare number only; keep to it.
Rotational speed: 200
